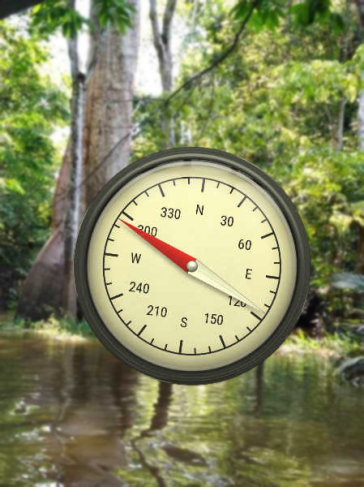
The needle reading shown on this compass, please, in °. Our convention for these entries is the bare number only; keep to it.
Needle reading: 295
